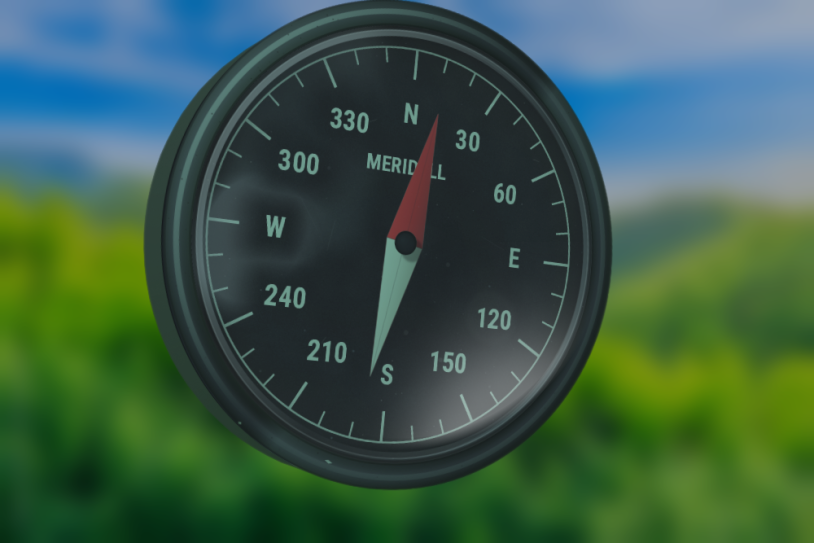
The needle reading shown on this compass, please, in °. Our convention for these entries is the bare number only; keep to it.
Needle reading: 10
